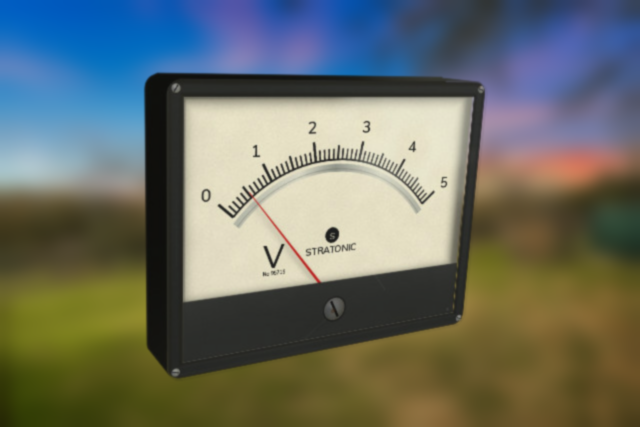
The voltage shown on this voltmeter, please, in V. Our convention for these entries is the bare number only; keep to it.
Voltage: 0.5
